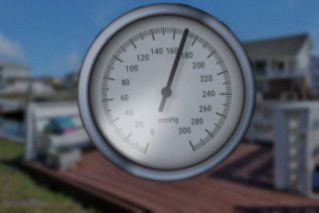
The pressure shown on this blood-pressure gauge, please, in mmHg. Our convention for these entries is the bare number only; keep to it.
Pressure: 170
